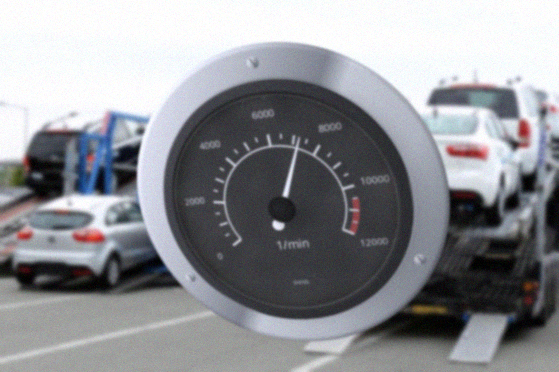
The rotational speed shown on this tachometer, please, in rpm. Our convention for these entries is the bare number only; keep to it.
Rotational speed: 7250
